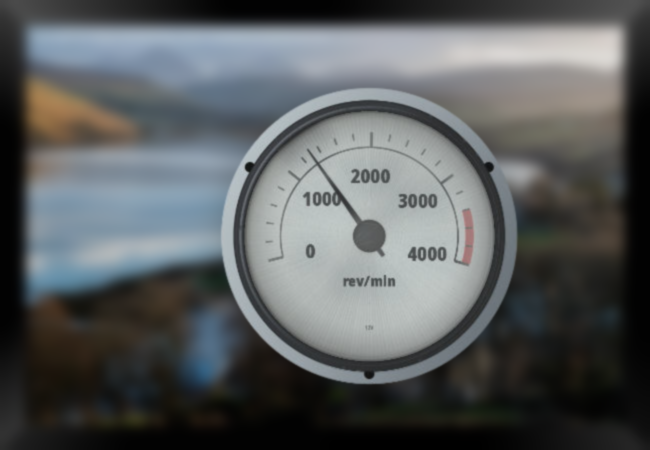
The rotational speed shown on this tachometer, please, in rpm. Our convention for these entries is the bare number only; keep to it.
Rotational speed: 1300
